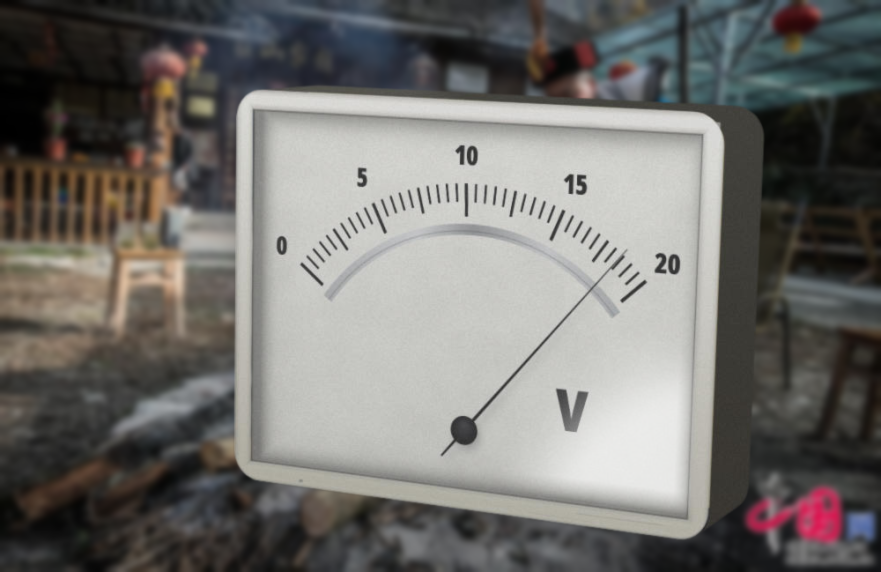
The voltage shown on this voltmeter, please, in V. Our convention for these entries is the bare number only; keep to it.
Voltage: 18.5
